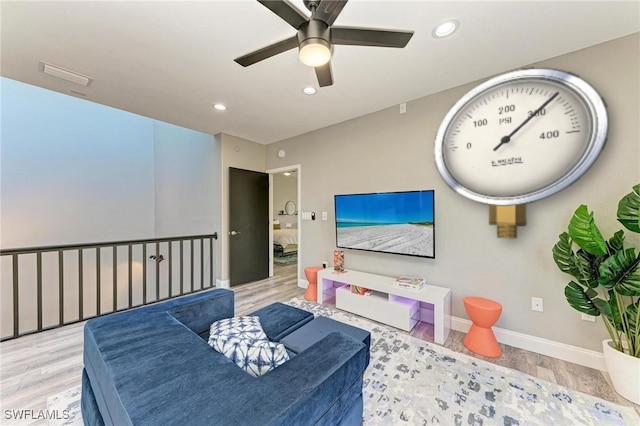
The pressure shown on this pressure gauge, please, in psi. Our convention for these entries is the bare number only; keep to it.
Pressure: 300
